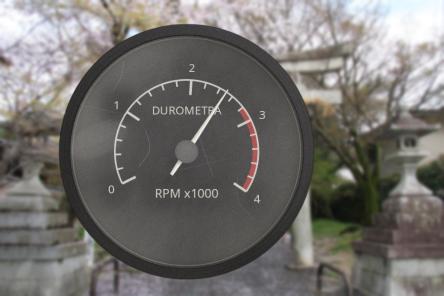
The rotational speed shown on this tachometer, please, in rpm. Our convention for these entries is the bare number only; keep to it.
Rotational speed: 2500
